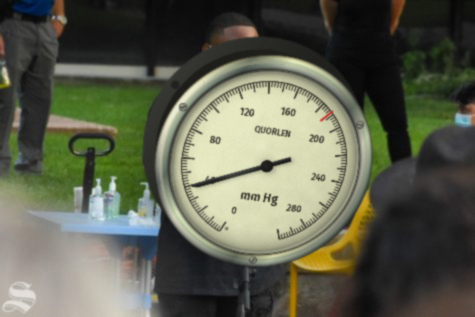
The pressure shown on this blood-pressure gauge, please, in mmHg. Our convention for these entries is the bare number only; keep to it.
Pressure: 40
